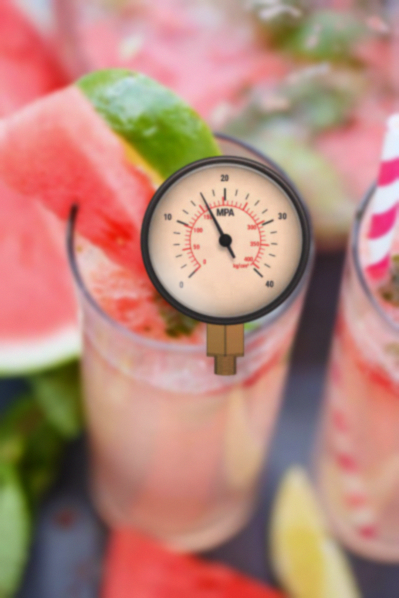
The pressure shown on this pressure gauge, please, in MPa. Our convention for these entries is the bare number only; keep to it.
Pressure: 16
